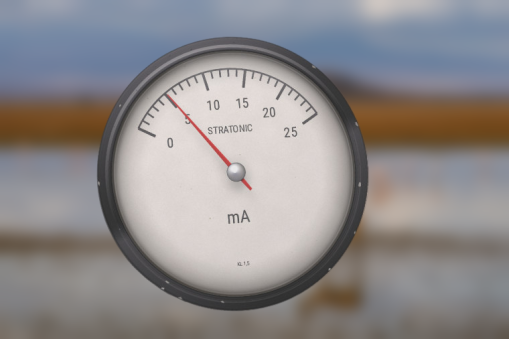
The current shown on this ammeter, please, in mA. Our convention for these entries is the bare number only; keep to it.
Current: 5
